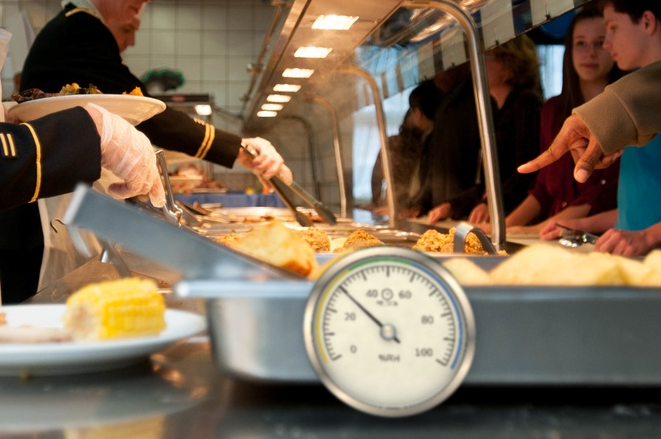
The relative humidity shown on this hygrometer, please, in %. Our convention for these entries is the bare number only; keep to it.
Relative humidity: 30
